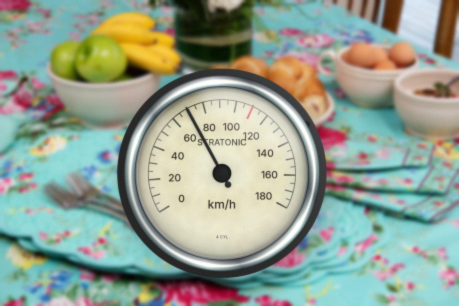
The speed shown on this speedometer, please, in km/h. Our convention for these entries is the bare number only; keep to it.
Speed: 70
